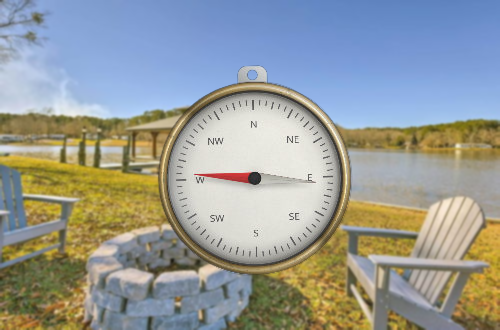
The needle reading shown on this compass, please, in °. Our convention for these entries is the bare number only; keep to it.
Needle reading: 275
